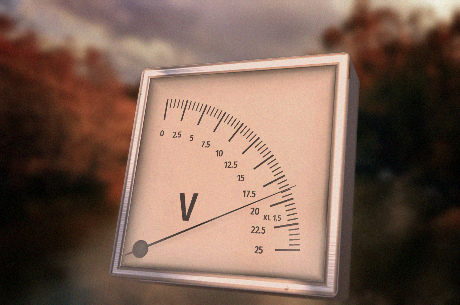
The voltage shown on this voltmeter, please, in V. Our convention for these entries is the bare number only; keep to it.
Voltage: 19
